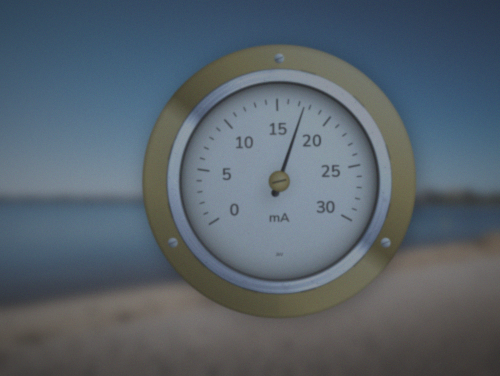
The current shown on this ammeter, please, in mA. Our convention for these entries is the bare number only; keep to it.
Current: 17.5
